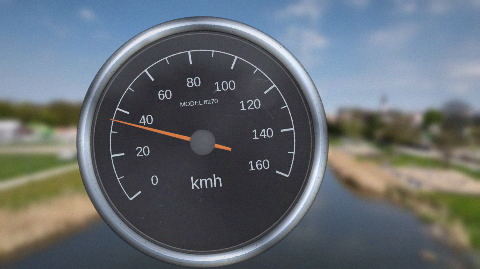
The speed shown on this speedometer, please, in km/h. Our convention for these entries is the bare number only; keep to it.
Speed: 35
